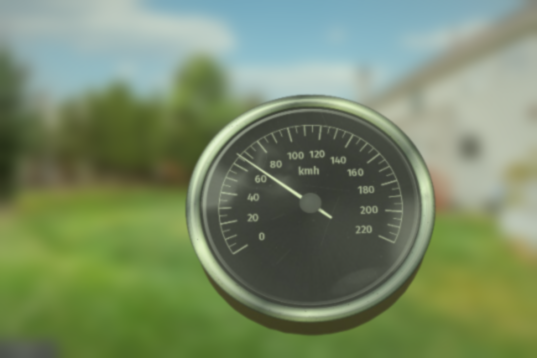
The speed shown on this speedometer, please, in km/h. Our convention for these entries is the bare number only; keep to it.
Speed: 65
